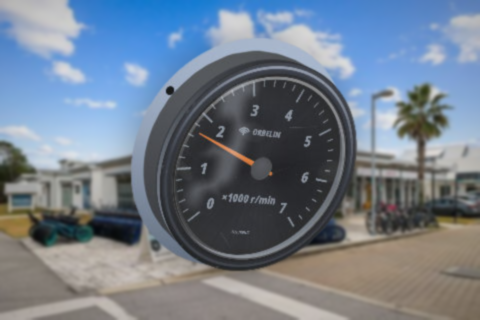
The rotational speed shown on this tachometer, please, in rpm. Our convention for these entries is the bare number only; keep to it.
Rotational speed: 1700
